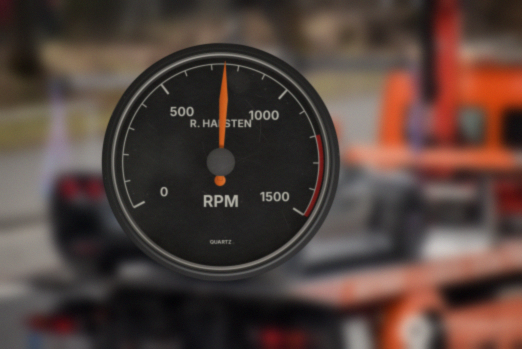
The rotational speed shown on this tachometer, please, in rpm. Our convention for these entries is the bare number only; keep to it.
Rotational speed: 750
